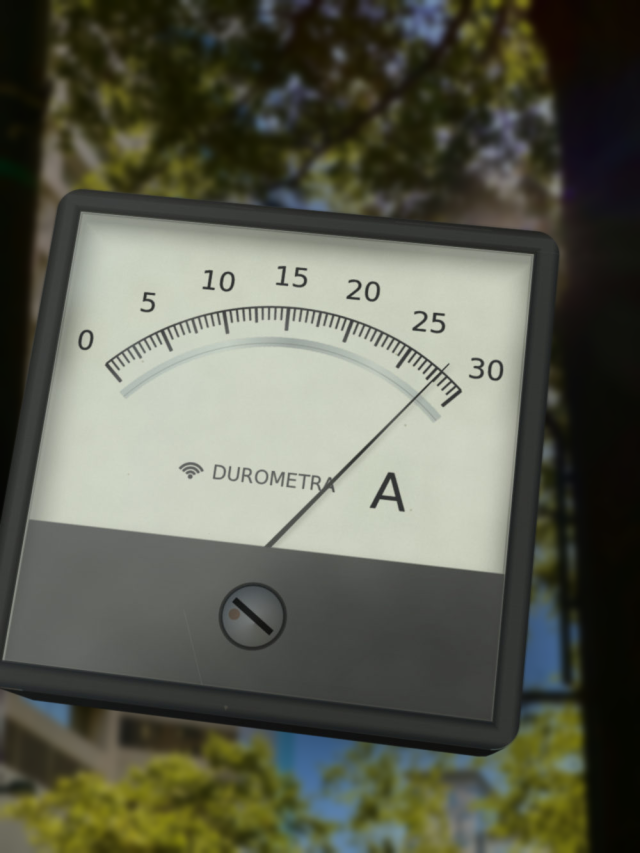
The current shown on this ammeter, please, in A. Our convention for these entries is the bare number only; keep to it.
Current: 28
